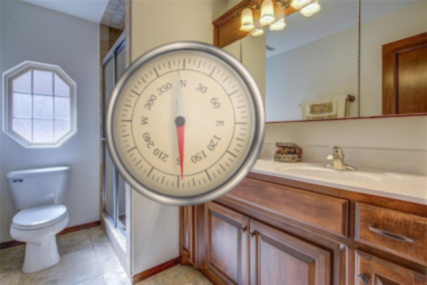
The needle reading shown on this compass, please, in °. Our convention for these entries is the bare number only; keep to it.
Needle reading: 175
